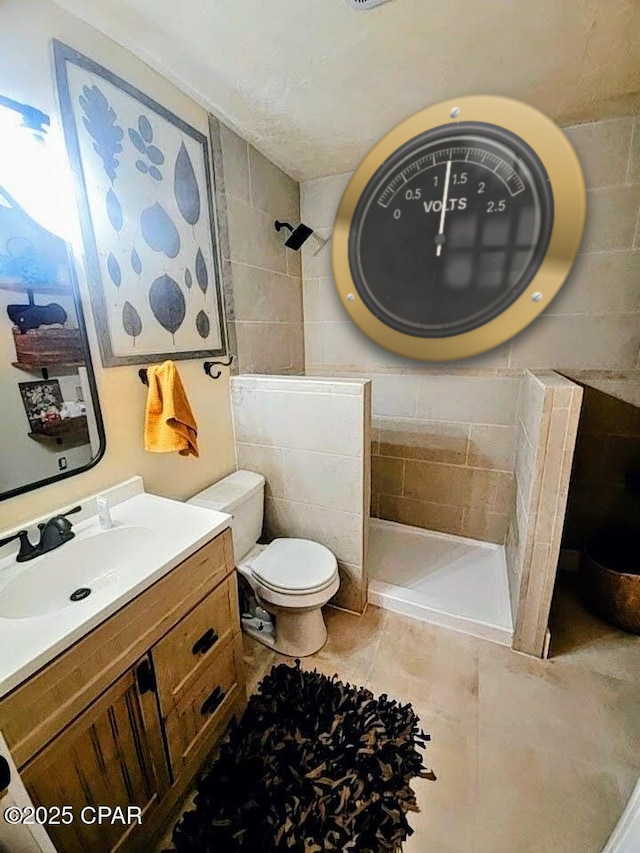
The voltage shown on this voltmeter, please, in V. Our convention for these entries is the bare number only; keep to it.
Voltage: 1.25
